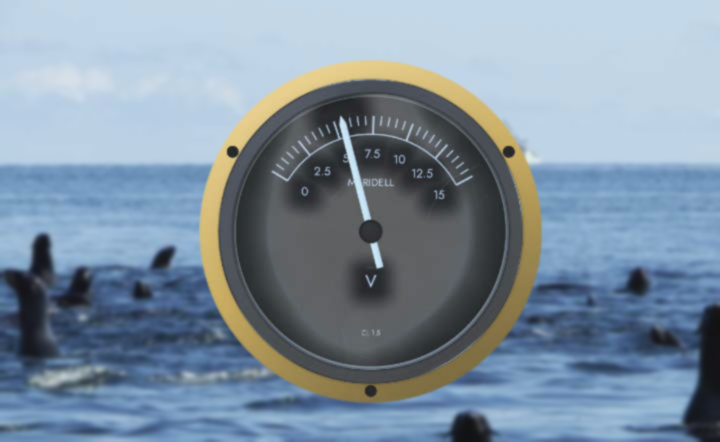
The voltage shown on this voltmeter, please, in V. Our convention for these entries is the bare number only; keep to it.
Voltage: 5.5
